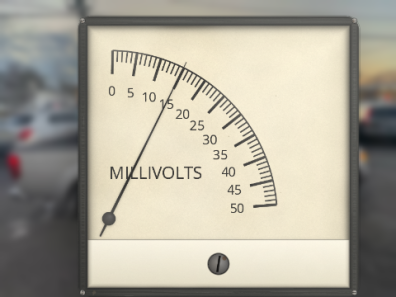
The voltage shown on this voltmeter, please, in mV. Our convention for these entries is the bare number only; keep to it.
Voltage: 15
